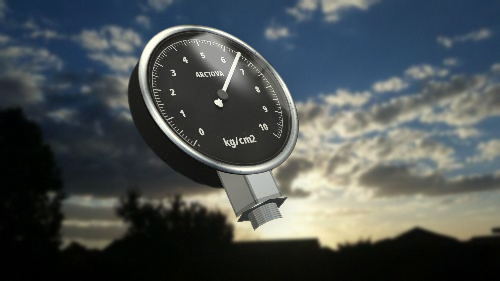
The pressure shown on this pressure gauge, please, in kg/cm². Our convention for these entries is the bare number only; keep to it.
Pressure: 6.5
